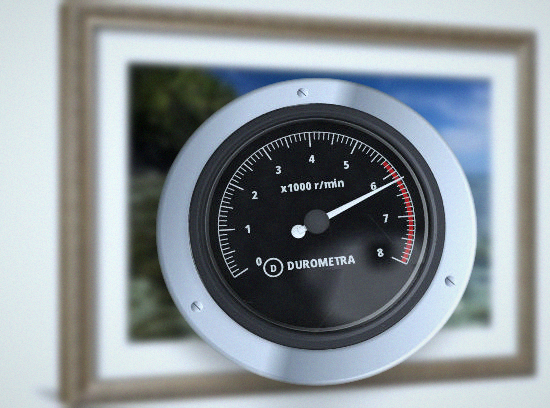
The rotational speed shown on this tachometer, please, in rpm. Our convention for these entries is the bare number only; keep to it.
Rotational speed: 6200
